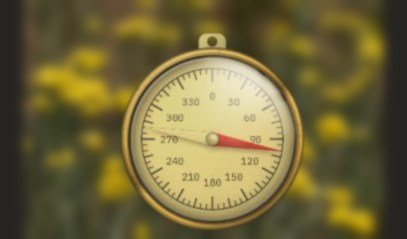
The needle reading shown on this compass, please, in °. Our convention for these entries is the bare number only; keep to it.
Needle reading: 100
